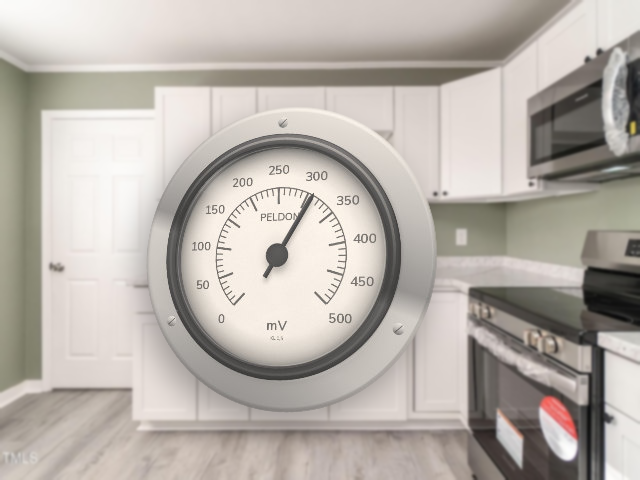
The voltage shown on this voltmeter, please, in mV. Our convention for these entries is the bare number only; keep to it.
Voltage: 310
